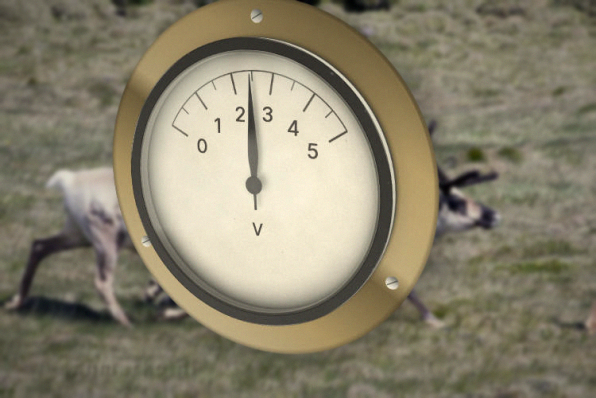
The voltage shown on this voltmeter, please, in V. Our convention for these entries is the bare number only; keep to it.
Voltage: 2.5
